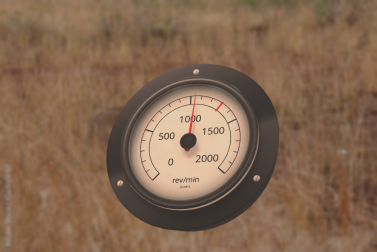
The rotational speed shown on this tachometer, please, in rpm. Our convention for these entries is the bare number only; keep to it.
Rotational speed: 1050
